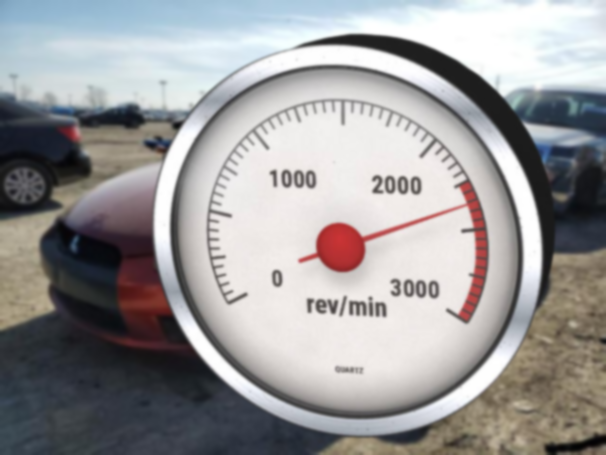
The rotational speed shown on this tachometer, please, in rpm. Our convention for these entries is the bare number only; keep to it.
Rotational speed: 2350
